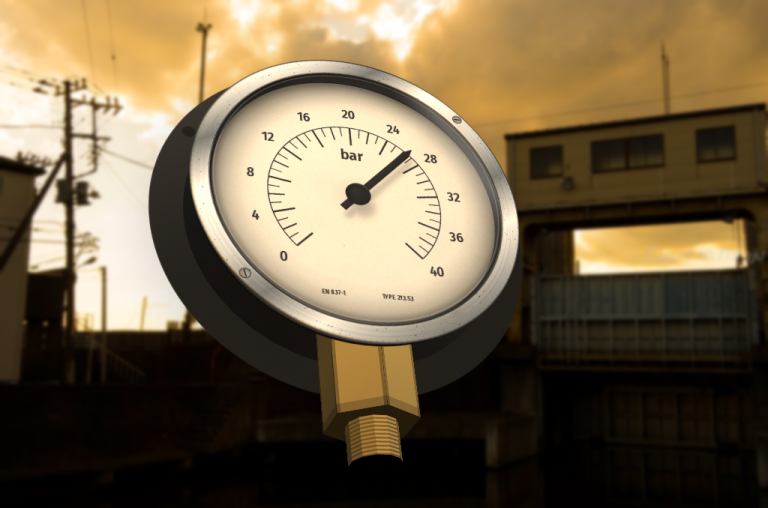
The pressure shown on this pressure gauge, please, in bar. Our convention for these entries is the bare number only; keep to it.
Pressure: 26.5
